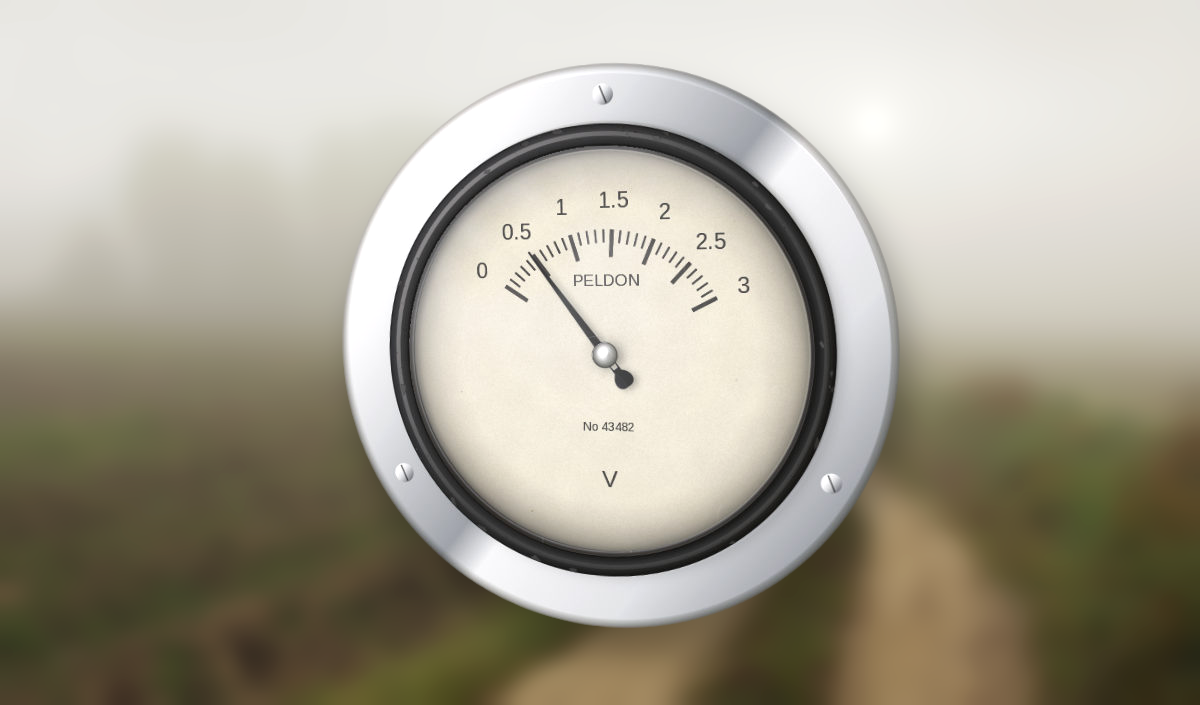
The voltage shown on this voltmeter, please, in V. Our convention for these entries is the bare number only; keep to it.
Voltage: 0.5
